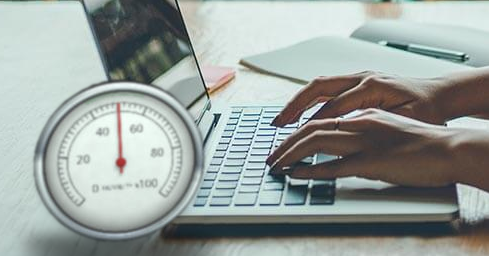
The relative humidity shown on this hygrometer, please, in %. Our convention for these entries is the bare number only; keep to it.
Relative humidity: 50
